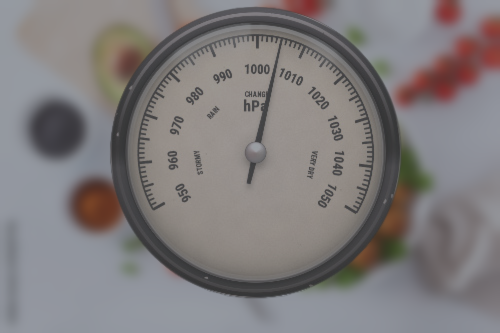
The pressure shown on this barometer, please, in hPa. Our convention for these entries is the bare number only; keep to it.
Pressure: 1005
